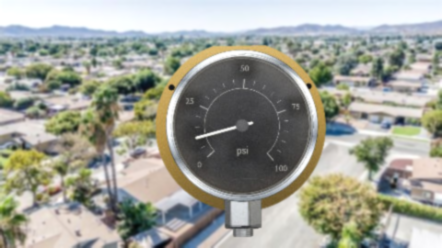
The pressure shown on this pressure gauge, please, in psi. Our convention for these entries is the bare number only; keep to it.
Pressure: 10
